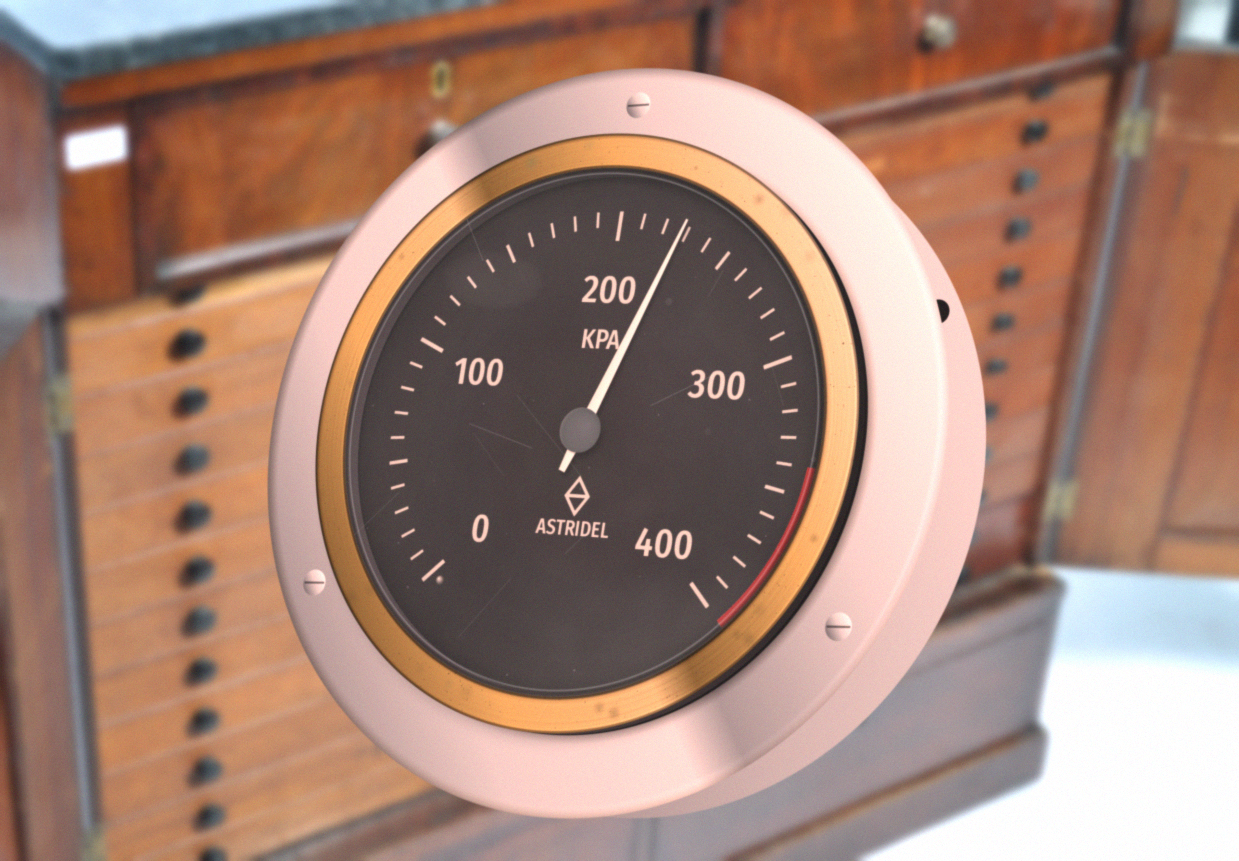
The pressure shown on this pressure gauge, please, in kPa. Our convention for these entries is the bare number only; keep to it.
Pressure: 230
